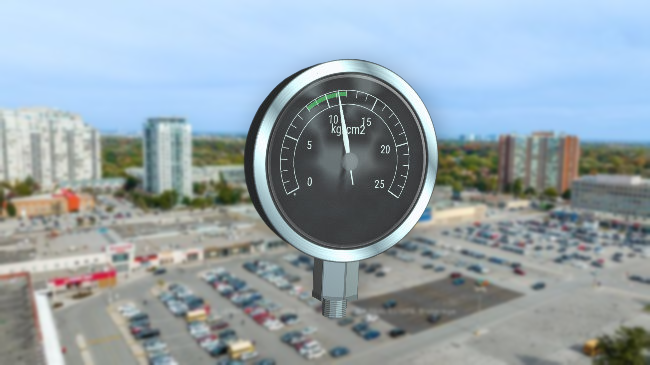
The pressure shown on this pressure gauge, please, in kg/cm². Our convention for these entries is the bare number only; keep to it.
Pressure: 11
